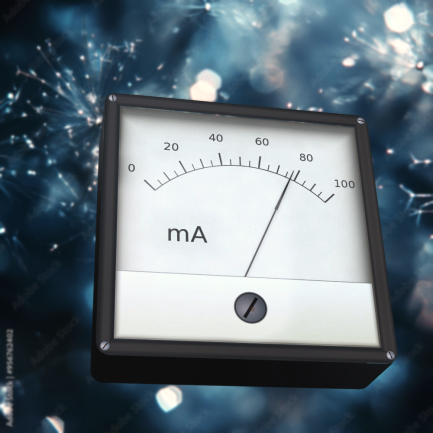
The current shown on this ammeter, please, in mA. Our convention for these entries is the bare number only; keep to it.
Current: 77.5
